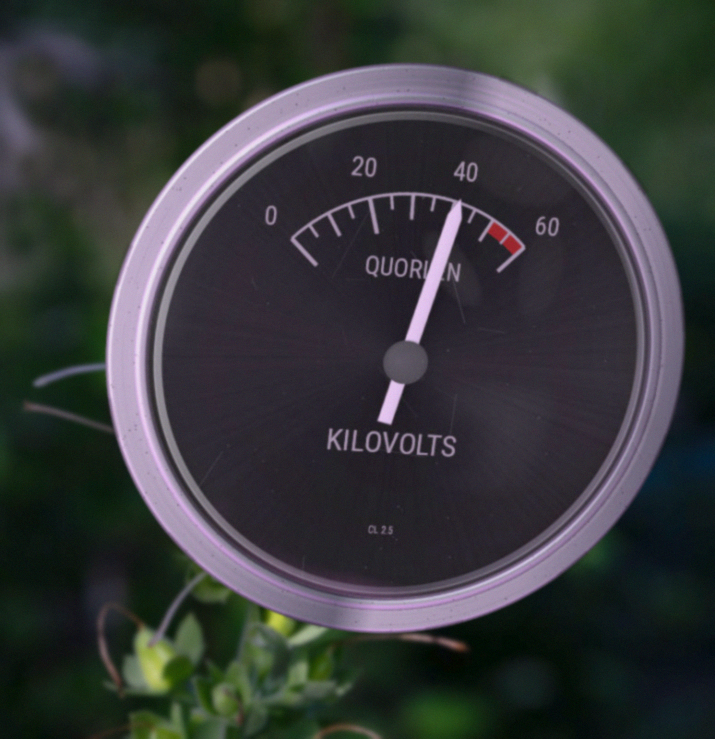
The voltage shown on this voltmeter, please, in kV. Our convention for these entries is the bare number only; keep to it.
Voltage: 40
